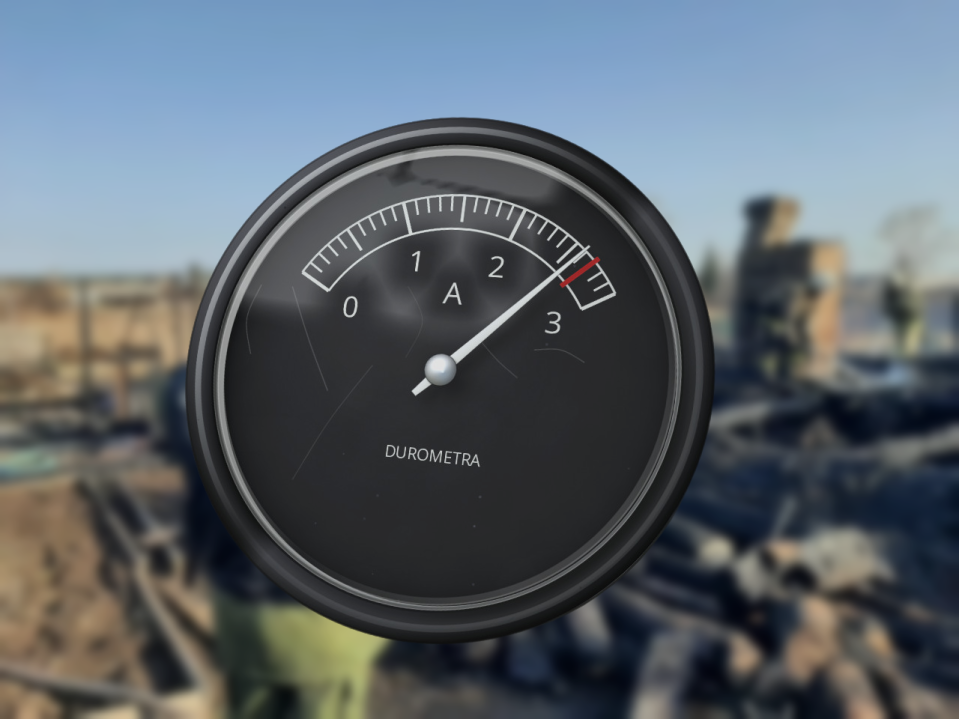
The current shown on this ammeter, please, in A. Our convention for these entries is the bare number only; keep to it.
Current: 2.6
